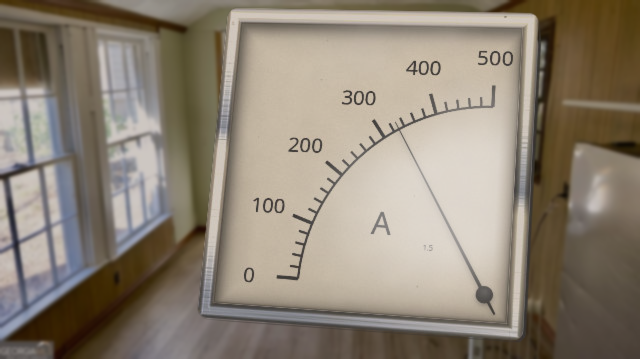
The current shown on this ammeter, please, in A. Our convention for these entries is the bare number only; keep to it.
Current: 330
